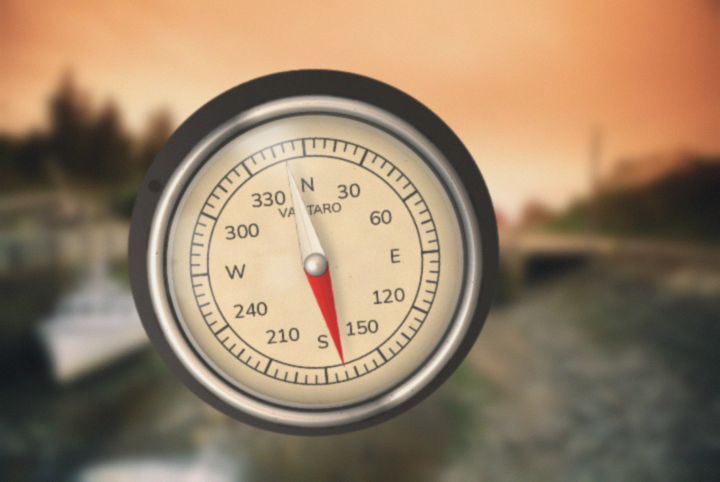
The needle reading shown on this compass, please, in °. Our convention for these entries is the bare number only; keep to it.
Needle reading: 170
